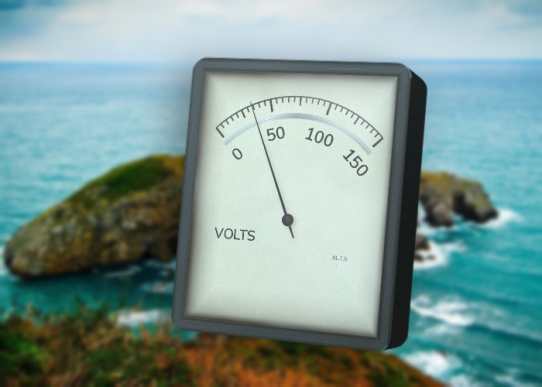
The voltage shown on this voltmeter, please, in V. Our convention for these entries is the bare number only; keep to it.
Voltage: 35
